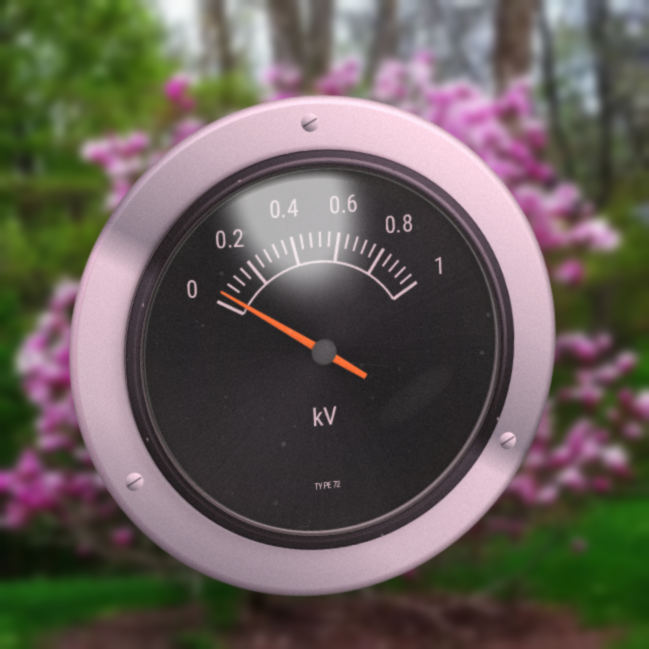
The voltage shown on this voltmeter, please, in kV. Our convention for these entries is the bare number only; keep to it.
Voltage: 0.04
